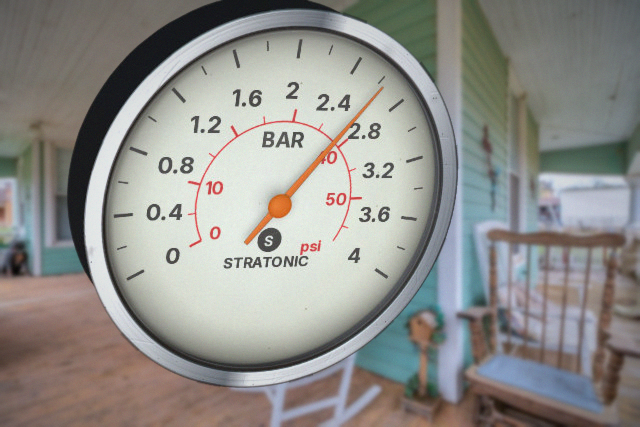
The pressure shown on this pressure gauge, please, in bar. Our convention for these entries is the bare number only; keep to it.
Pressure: 2.6
